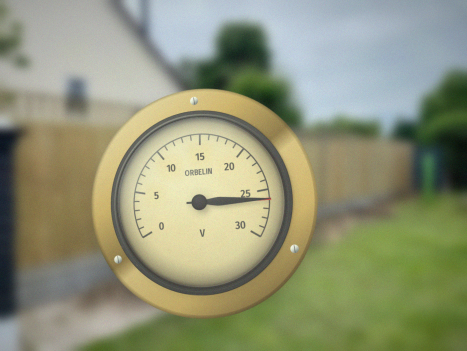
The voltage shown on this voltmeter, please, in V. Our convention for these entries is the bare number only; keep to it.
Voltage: 26
